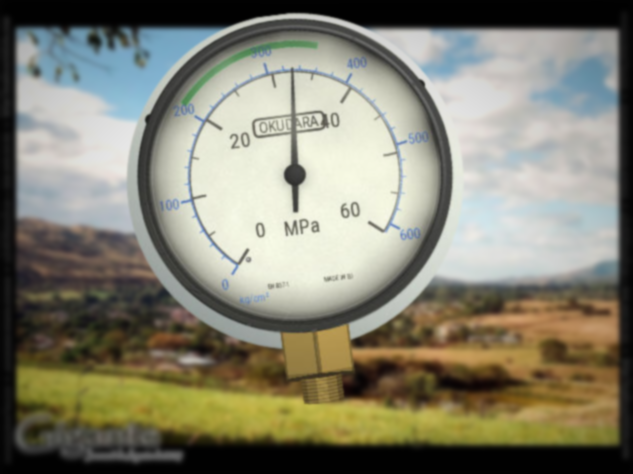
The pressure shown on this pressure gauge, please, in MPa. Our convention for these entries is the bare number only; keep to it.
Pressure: 32.5
